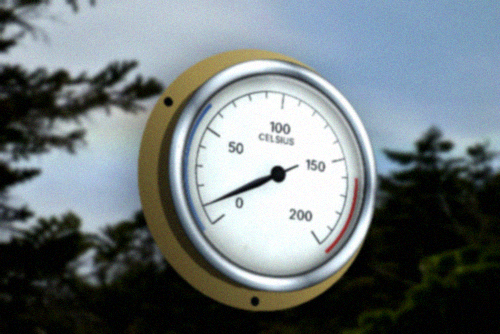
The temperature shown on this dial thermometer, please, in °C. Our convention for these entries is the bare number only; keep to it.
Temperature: 10
